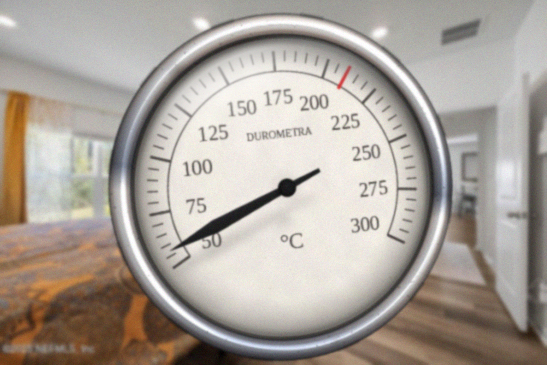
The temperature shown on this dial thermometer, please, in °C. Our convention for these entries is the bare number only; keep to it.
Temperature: 57.5
